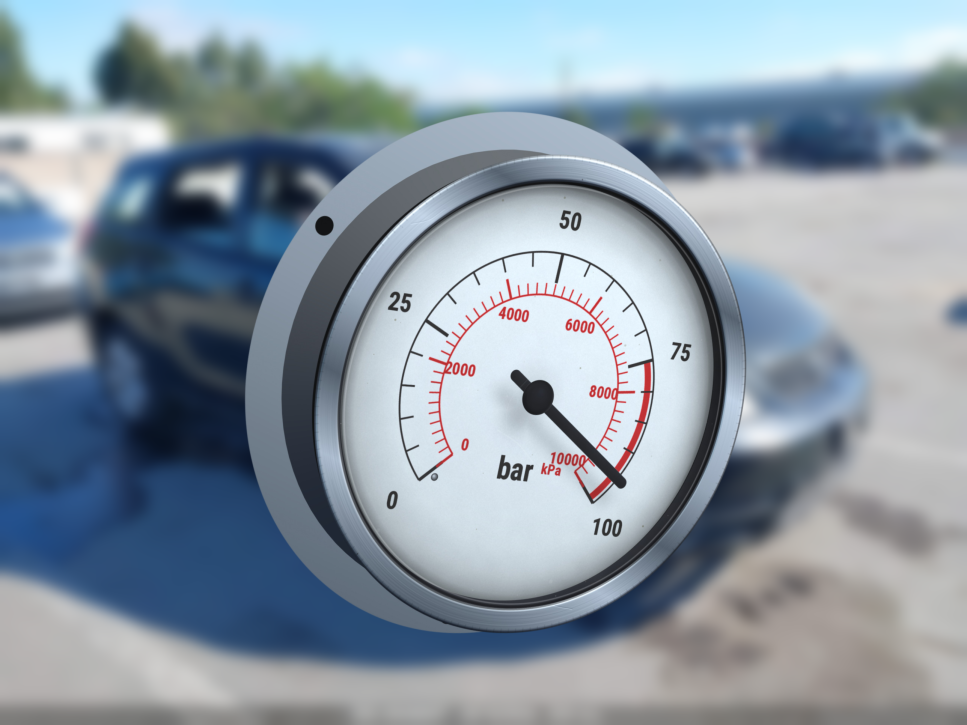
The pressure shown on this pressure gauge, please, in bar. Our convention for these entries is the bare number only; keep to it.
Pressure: 95
